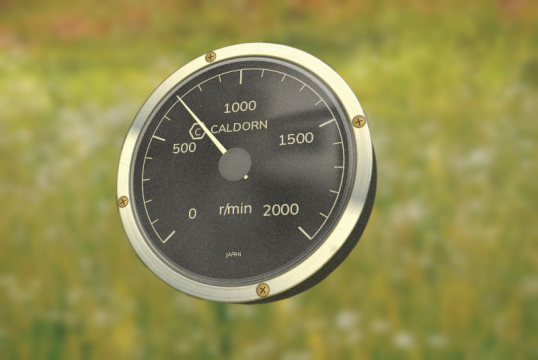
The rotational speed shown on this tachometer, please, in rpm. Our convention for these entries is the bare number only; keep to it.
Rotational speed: 700
